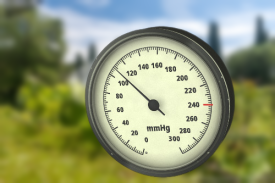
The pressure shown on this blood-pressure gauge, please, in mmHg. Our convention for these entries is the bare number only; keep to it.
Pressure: 110
